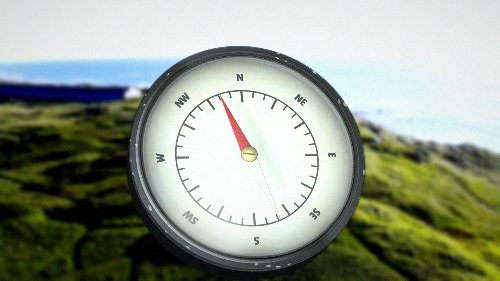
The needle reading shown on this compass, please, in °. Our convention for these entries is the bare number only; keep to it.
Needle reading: 340
